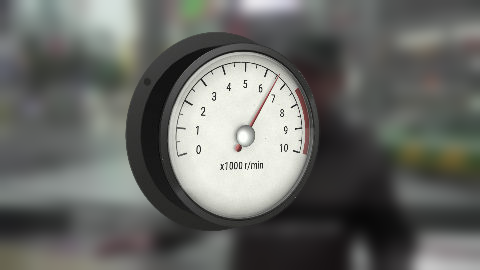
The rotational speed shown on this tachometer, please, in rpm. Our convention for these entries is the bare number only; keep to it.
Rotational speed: 6500
